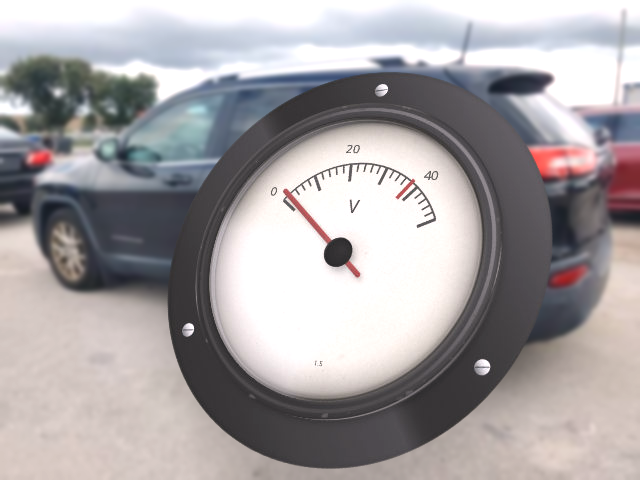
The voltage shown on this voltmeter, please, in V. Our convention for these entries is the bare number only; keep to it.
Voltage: 2
